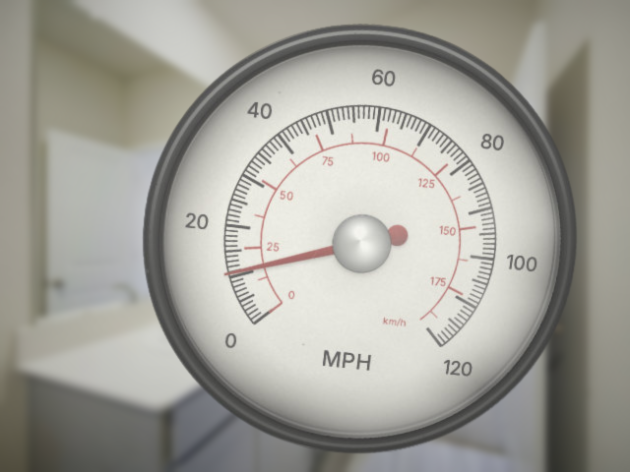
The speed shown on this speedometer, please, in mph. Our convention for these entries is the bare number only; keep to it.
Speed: 11
